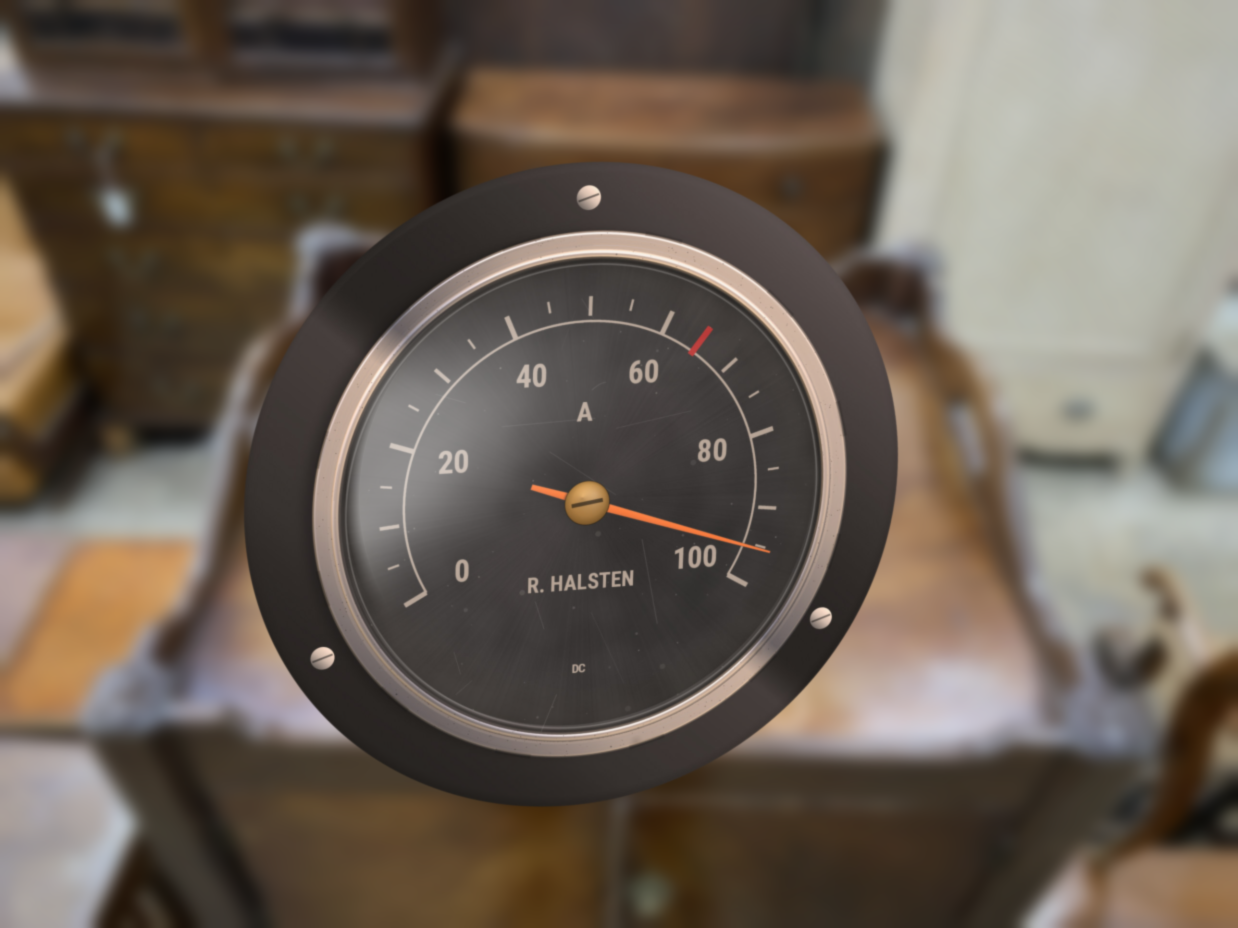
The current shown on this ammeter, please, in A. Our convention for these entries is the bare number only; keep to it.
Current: 95
